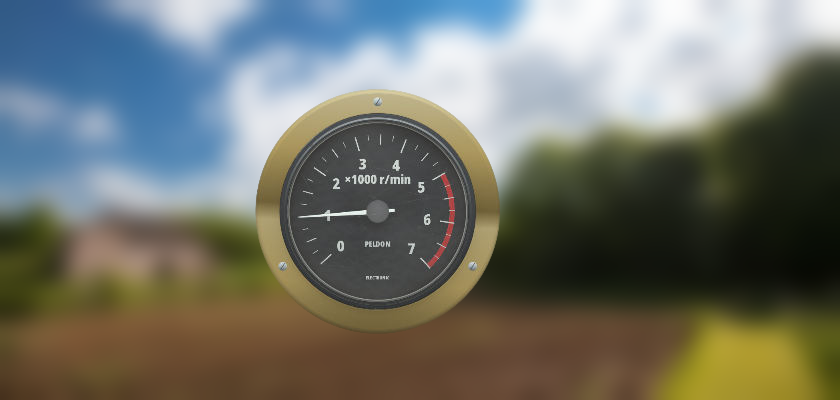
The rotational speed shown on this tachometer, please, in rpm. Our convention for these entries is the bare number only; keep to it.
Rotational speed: 1000
